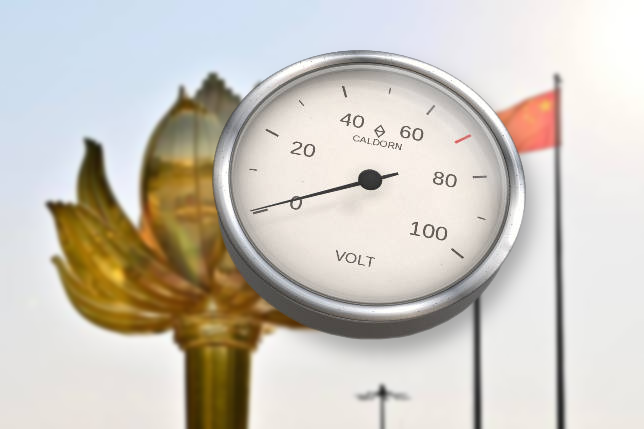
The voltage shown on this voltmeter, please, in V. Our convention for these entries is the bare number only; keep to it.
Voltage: 0
